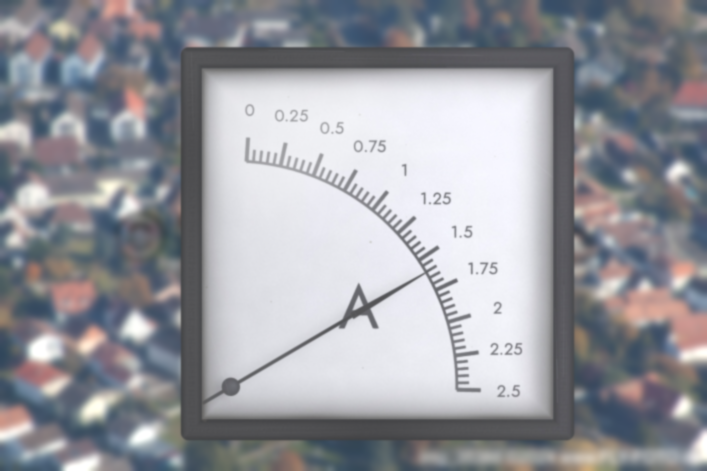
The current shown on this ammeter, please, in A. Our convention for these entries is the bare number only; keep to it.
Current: 1.6
